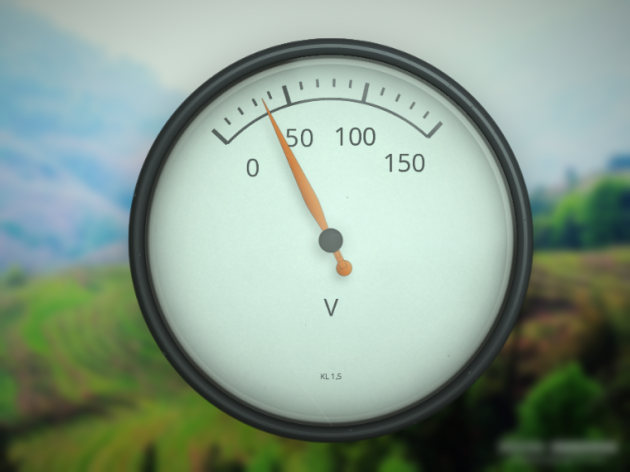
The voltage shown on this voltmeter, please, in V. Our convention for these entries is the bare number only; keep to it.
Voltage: 35
